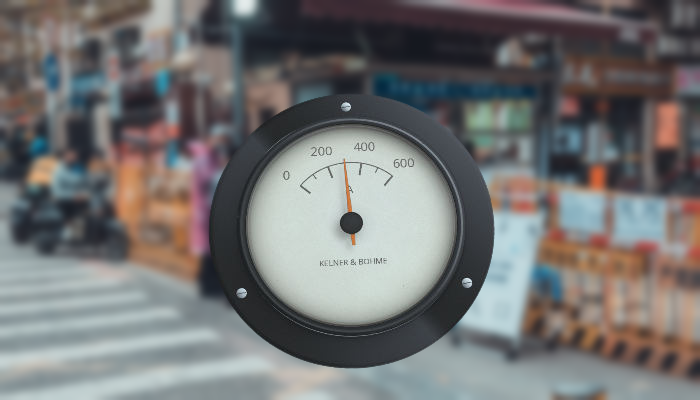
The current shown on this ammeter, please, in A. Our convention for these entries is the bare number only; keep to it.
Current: 300
